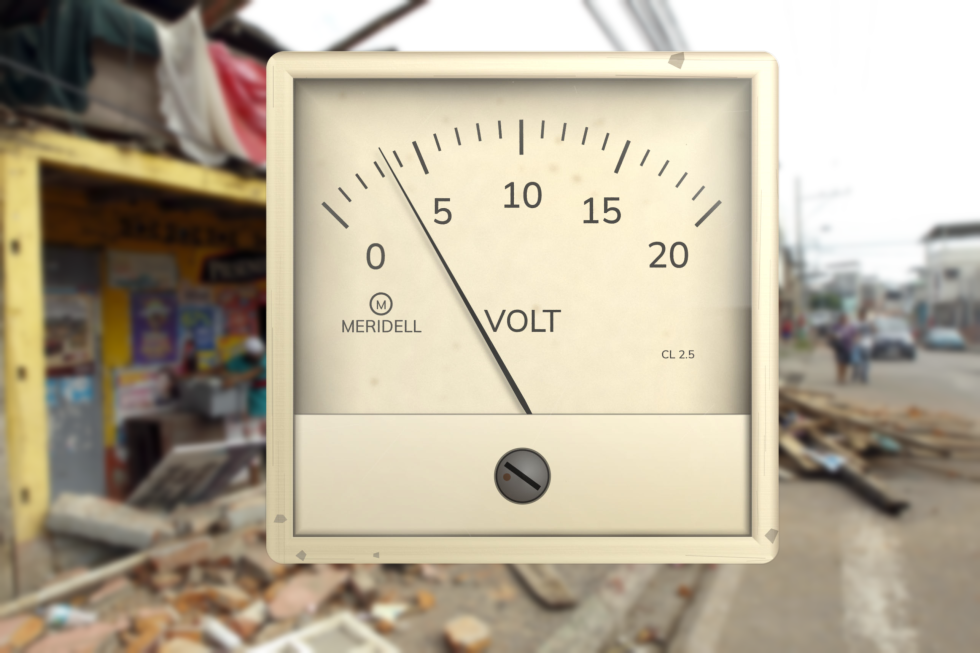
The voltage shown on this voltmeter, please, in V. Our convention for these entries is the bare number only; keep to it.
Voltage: 3.5
